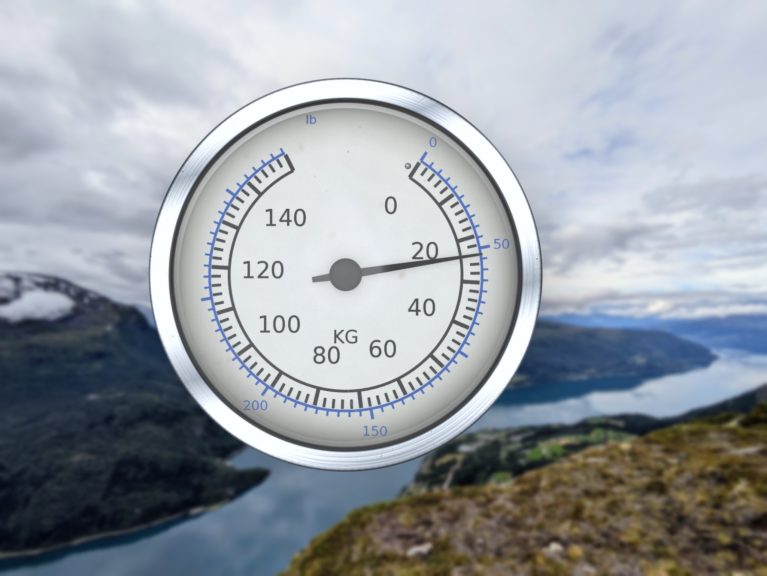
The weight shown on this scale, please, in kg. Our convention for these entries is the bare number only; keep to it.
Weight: 24
